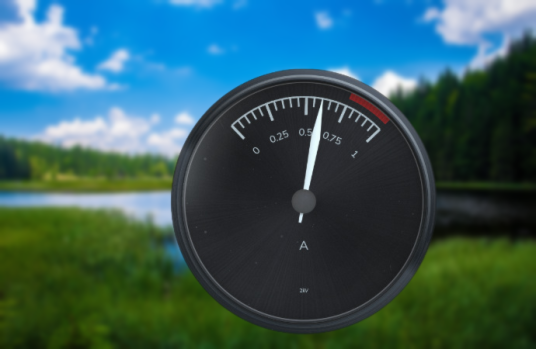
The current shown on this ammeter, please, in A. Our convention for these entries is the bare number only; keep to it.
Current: 0.6
